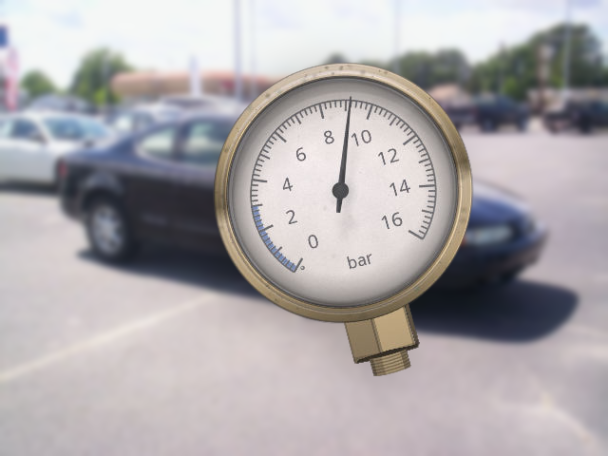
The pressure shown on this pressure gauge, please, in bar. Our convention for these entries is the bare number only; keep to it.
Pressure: 9.2
